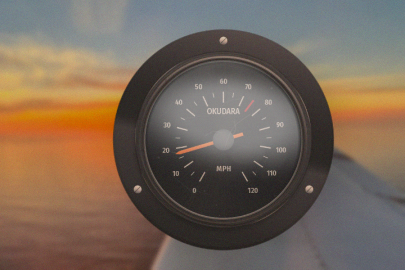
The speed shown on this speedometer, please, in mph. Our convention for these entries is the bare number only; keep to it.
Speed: 17.5
